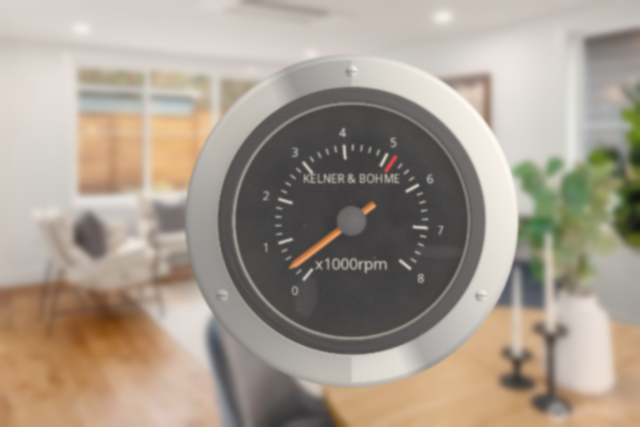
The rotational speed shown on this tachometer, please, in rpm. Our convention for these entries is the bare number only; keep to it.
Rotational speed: 400
